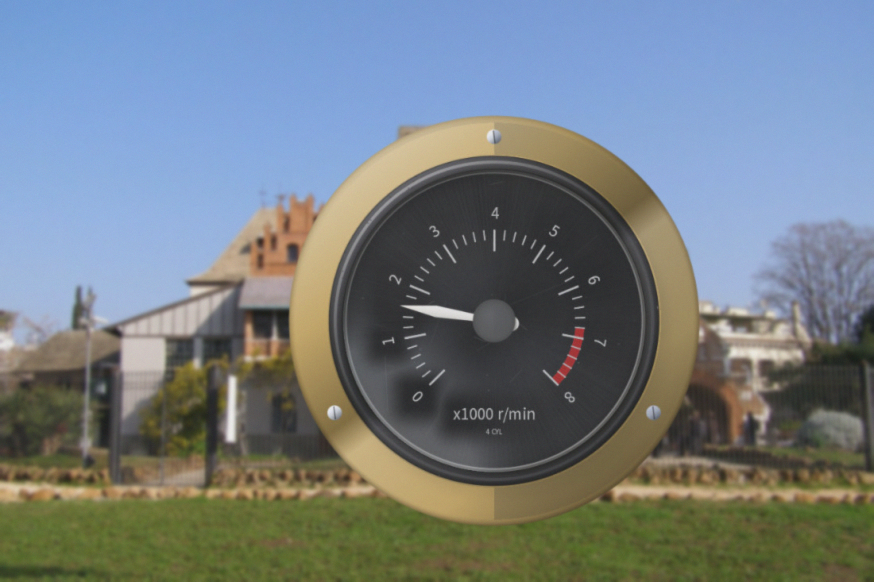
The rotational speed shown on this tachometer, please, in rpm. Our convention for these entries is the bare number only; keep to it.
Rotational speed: 1600
